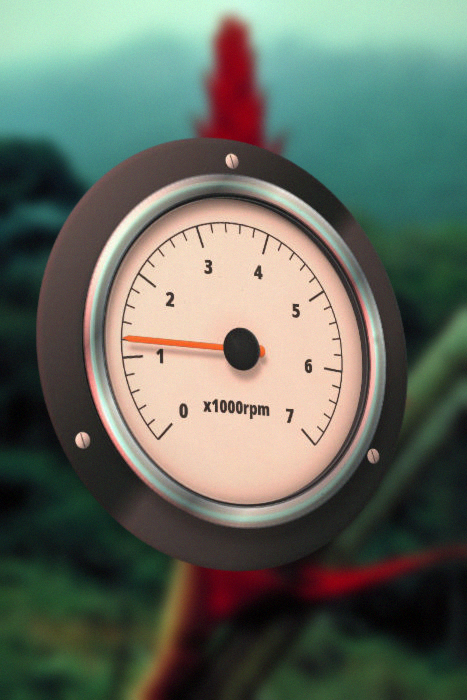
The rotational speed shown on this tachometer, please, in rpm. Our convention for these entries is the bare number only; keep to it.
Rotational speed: 1200
